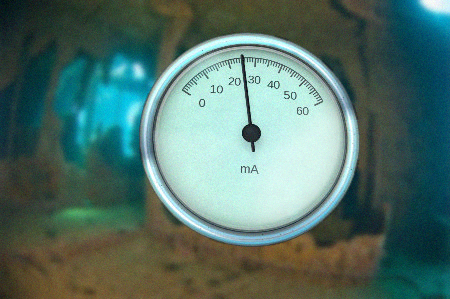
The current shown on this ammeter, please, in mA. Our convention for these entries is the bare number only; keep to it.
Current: 25
